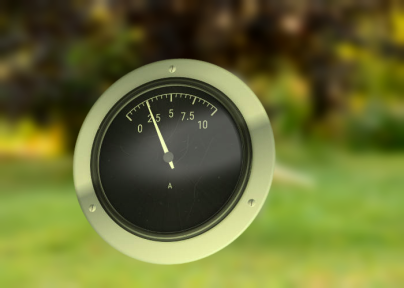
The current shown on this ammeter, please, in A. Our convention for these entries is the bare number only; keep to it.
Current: 2.5
